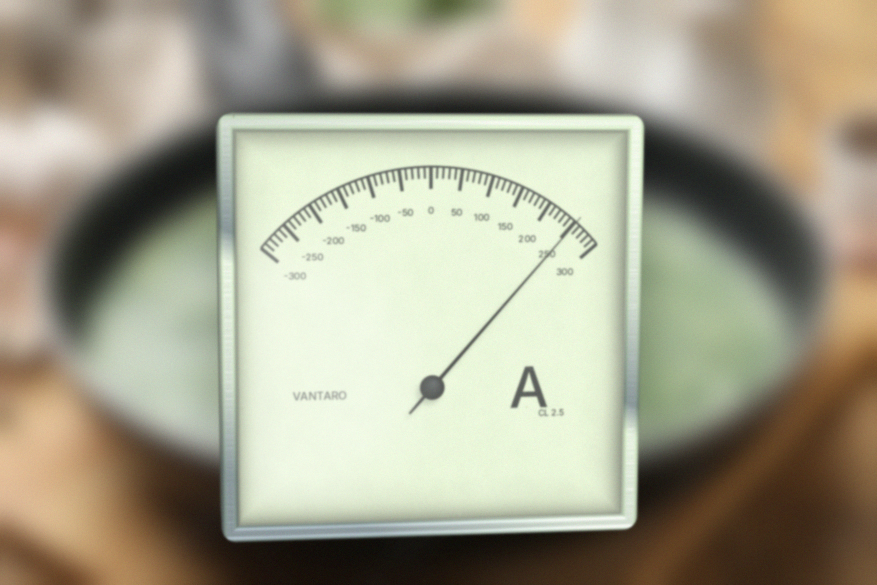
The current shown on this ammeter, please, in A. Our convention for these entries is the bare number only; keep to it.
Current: 250
